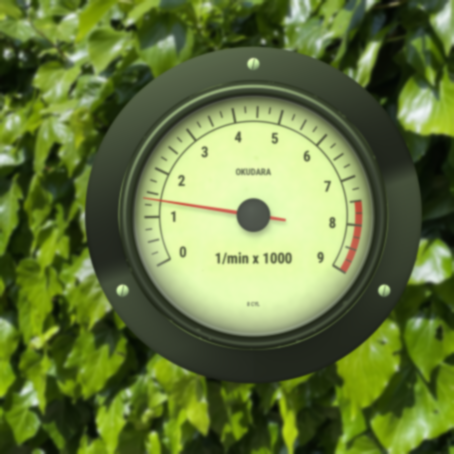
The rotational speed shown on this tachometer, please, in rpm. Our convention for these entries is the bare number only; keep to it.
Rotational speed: 1375
